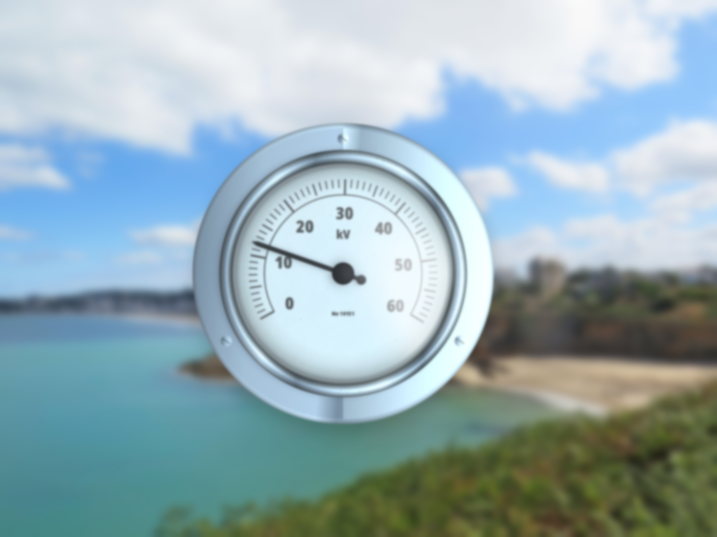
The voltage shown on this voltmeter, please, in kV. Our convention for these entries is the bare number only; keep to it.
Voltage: 12
